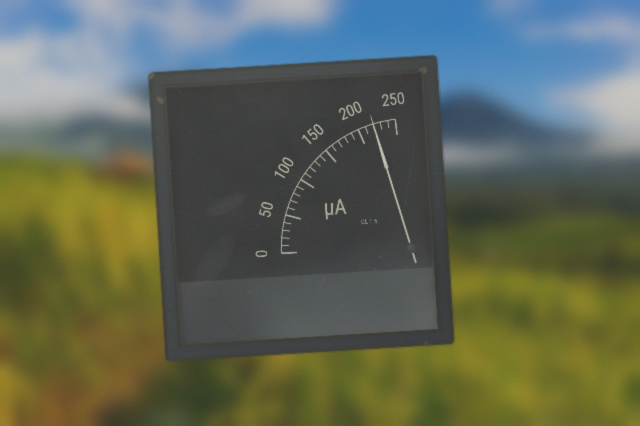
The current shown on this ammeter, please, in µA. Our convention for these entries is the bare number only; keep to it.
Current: 220
